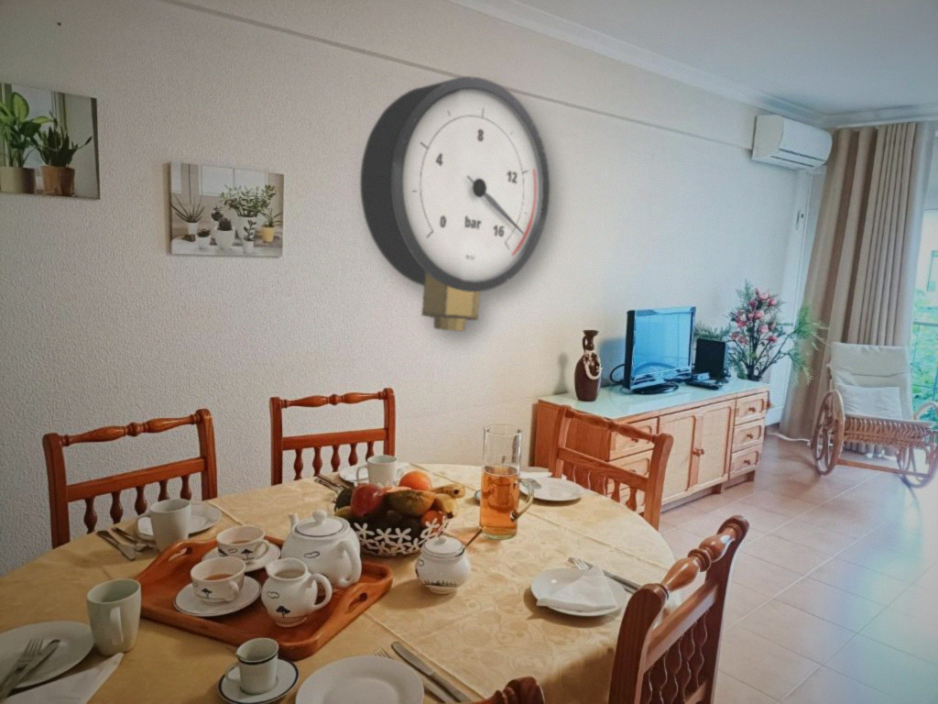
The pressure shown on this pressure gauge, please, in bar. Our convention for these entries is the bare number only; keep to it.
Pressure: 15
